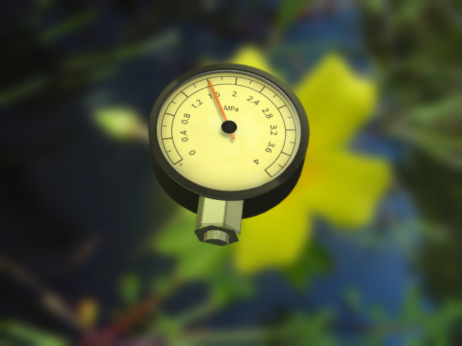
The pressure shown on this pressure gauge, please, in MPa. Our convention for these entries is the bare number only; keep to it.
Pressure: 1.6
